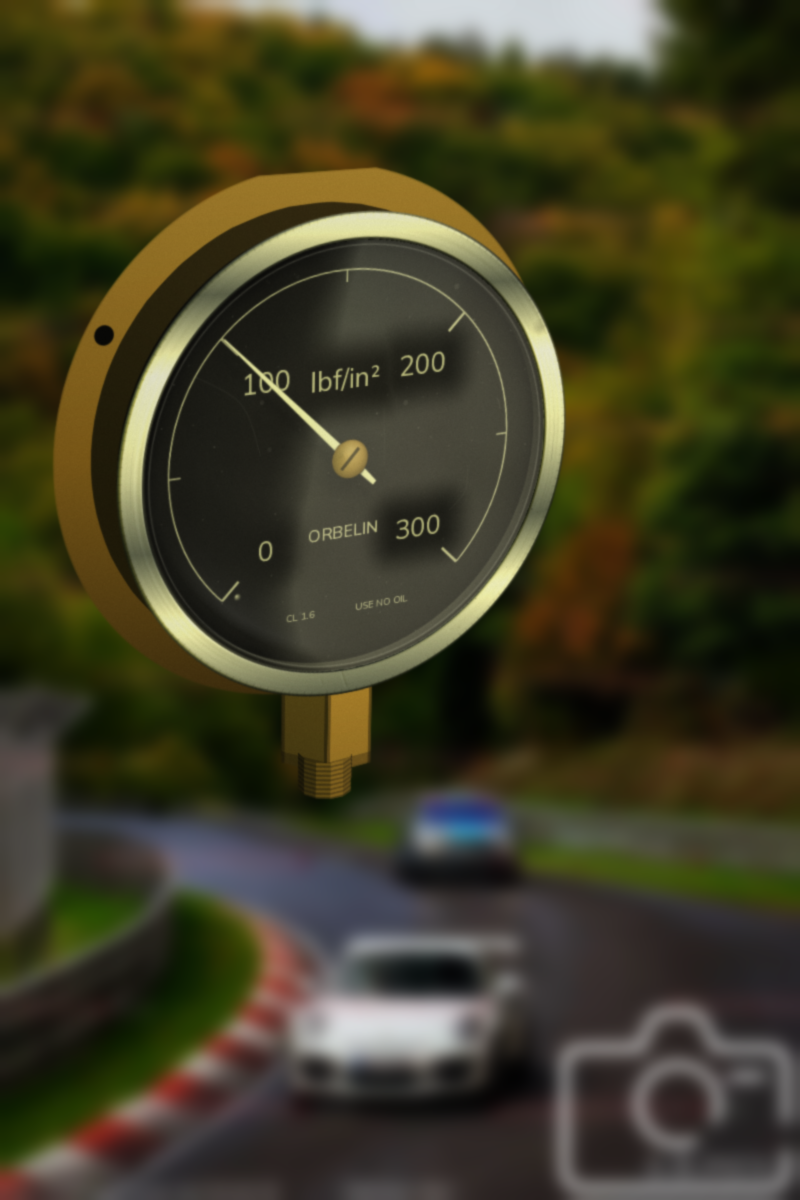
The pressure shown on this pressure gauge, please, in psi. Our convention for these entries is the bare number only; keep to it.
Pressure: 100
